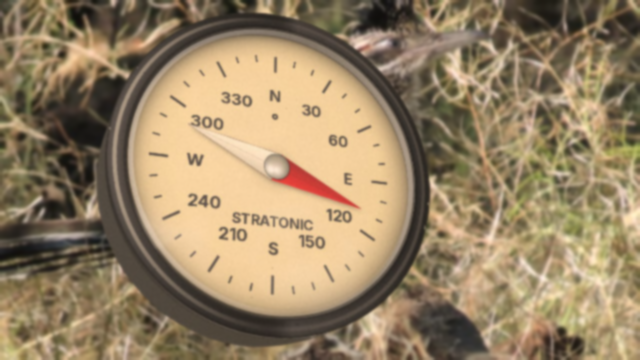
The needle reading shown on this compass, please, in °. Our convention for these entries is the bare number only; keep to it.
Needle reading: 110
